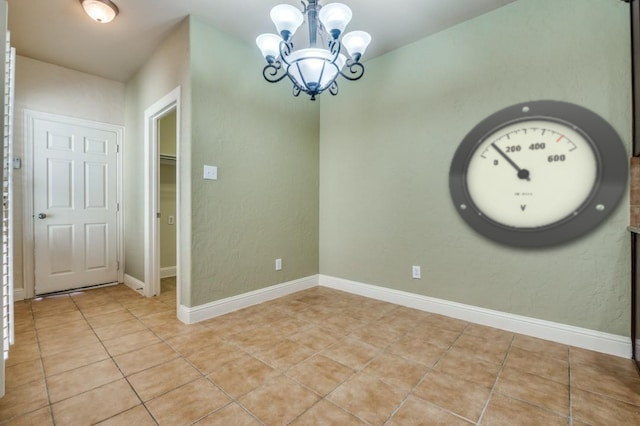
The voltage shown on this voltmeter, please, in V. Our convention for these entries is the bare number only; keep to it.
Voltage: 100
